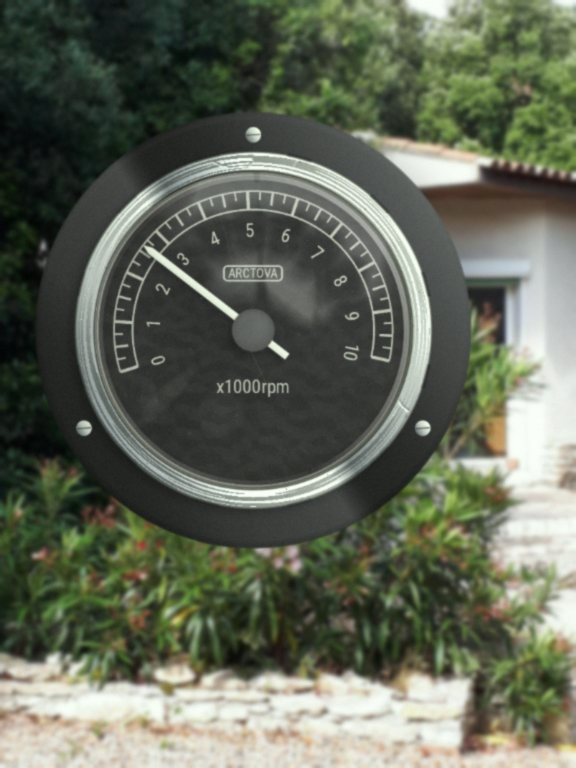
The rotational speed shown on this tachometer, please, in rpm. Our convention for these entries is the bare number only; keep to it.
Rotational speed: 2625
